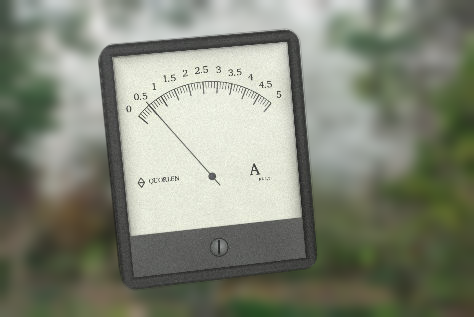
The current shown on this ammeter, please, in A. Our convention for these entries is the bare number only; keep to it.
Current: 0.5
